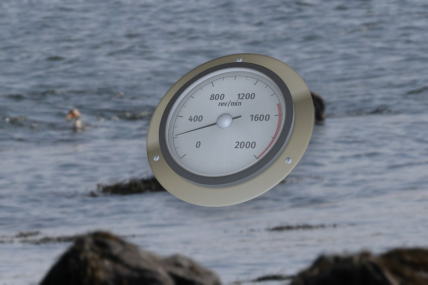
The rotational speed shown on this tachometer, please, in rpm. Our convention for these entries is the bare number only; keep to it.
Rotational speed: 200
